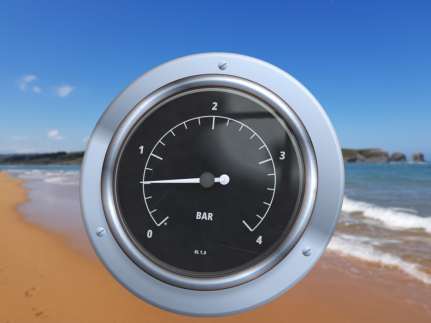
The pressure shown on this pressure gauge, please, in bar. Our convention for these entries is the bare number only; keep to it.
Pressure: 0.6
